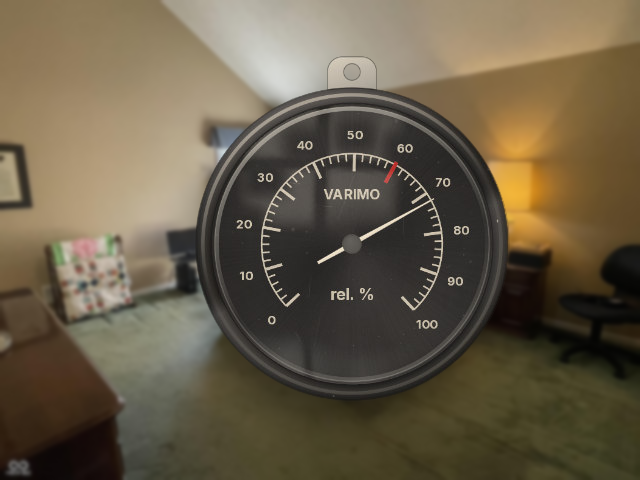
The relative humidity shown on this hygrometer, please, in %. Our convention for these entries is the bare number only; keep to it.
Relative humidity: 72
